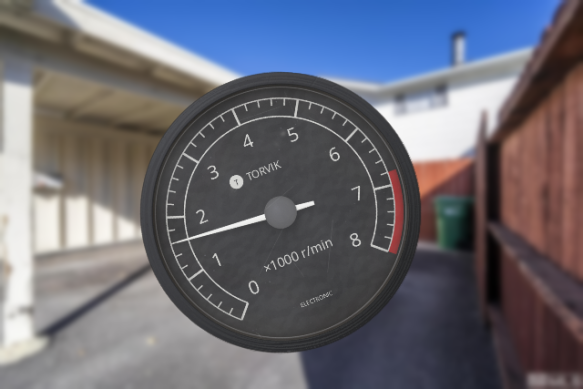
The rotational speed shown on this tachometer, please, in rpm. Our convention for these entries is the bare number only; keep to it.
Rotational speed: 1600
